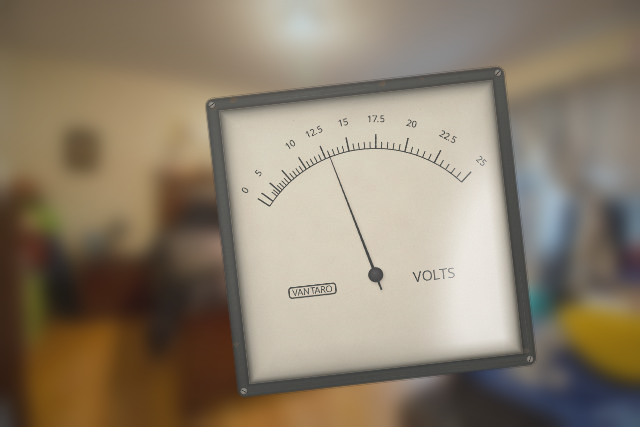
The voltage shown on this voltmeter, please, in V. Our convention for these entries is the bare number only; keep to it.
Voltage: 13
